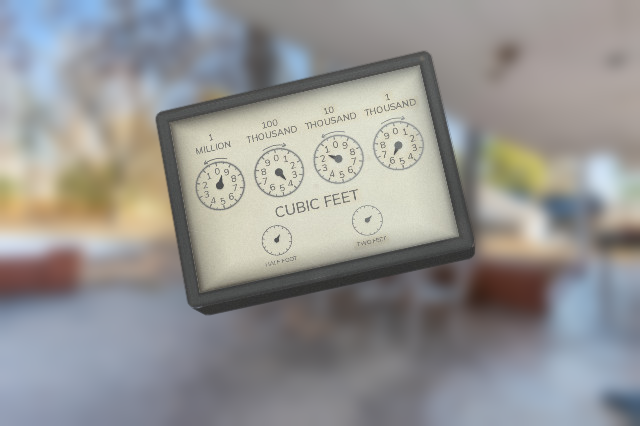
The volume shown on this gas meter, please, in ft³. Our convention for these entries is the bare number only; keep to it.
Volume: 941600
